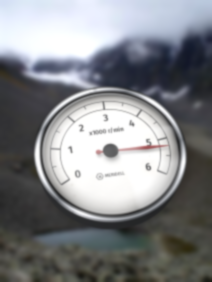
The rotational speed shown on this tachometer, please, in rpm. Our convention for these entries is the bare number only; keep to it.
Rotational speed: 5250
